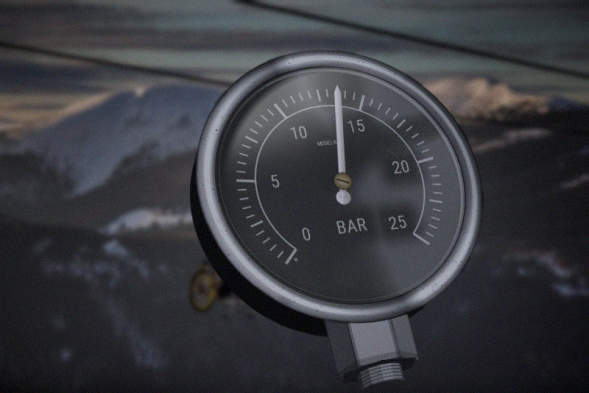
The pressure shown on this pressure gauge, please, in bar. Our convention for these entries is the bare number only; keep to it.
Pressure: 13.5
